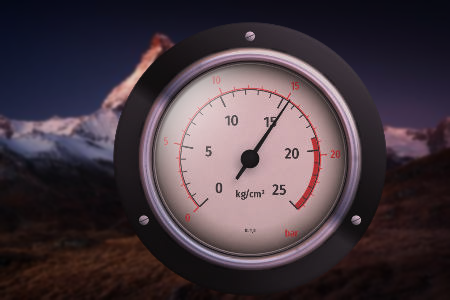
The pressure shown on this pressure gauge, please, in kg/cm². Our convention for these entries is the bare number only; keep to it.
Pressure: 15.5
